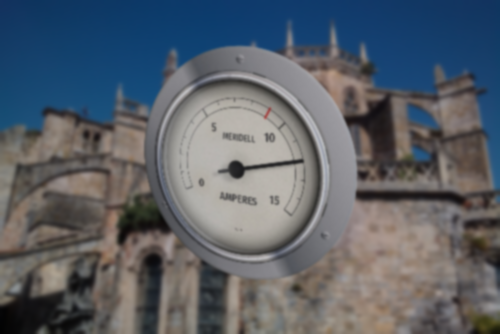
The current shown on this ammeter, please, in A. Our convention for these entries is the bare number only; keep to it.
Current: 12
